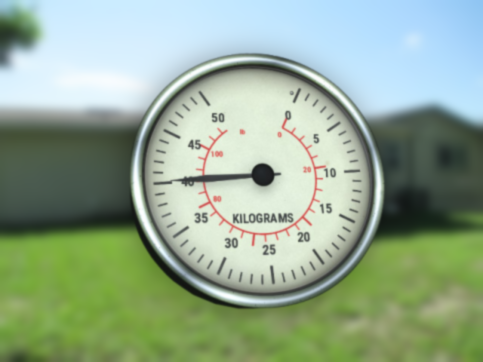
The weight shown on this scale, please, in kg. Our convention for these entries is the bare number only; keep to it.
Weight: 40
